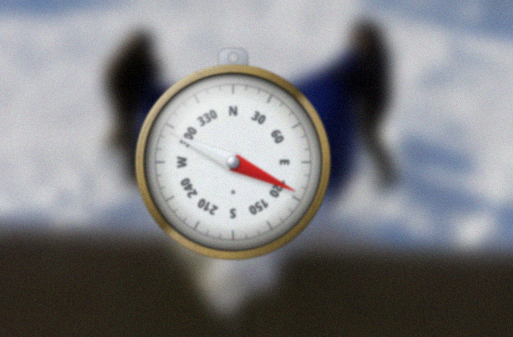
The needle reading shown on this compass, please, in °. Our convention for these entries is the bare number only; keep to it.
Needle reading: 115
